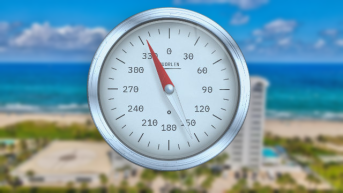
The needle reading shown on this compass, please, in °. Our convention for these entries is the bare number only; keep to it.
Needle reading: 335
